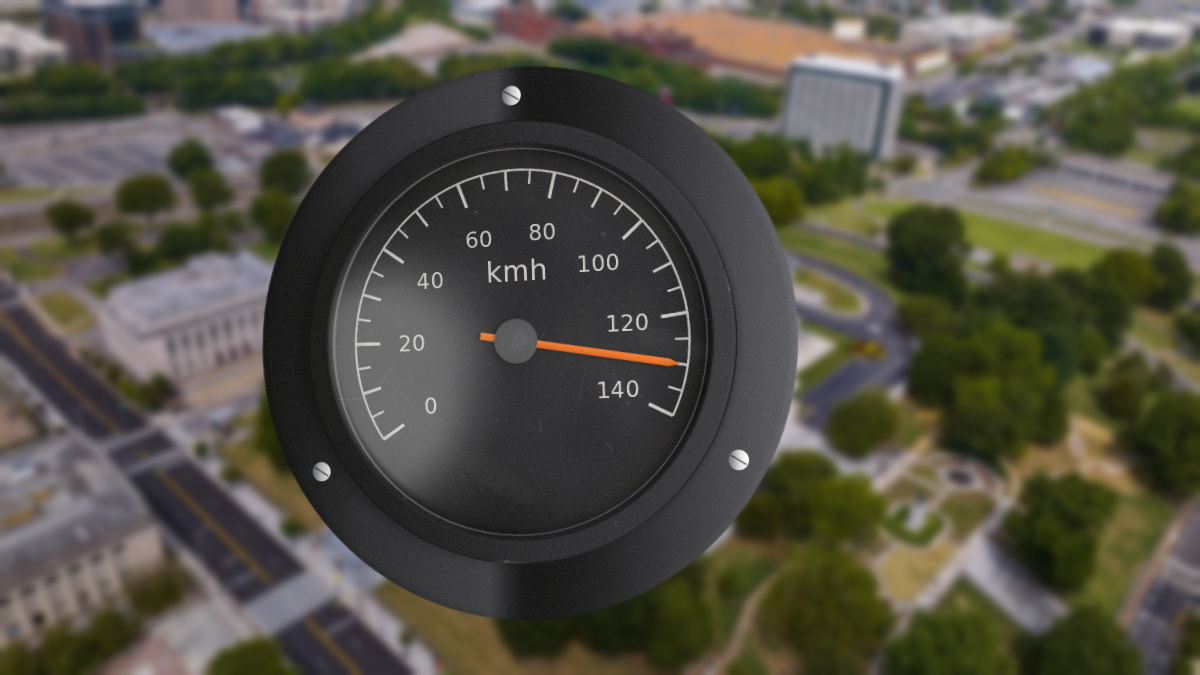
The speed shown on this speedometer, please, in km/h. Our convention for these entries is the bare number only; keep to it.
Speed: 130
